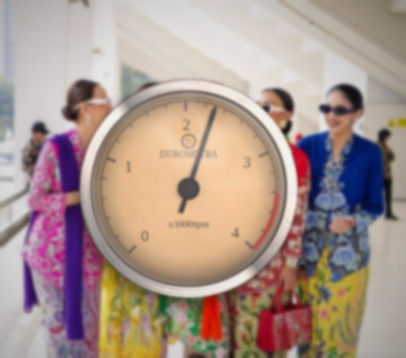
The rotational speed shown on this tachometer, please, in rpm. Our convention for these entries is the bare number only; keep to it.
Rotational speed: 2300
